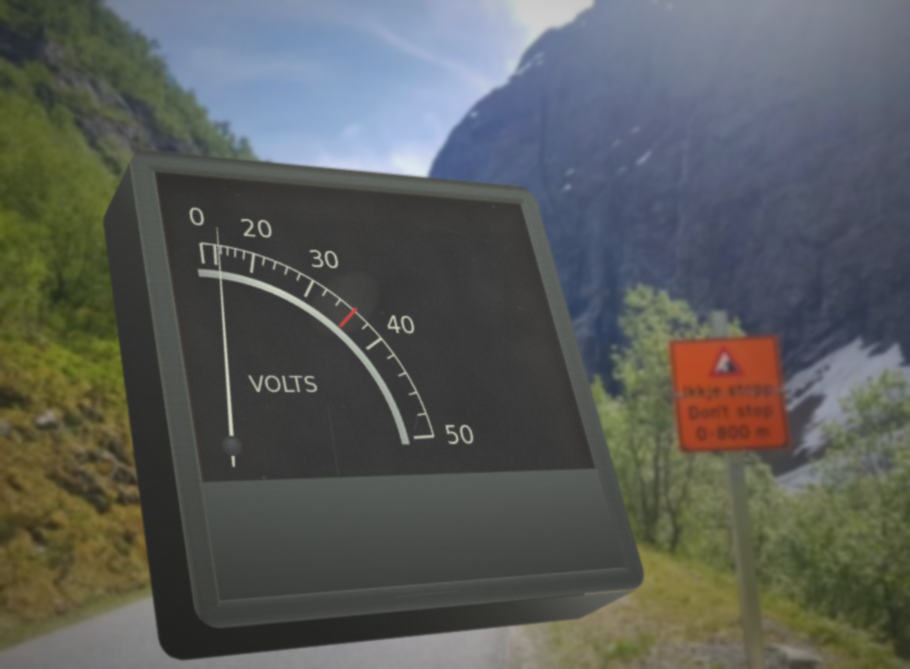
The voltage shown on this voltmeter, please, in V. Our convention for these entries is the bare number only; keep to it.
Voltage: 10
